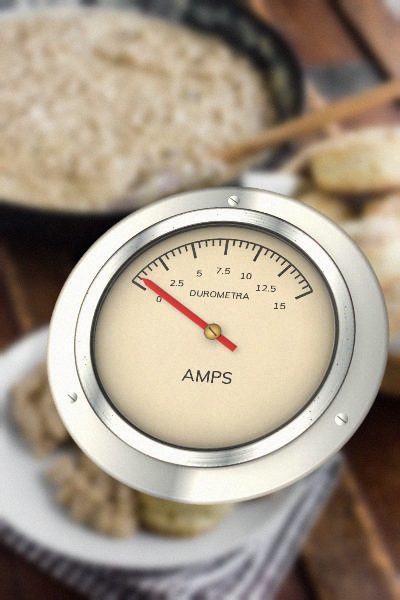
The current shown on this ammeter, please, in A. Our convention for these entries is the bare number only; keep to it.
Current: 0.5
